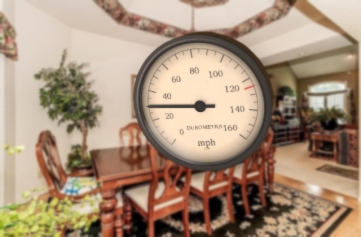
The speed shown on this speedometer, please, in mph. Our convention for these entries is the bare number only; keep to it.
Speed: 30
